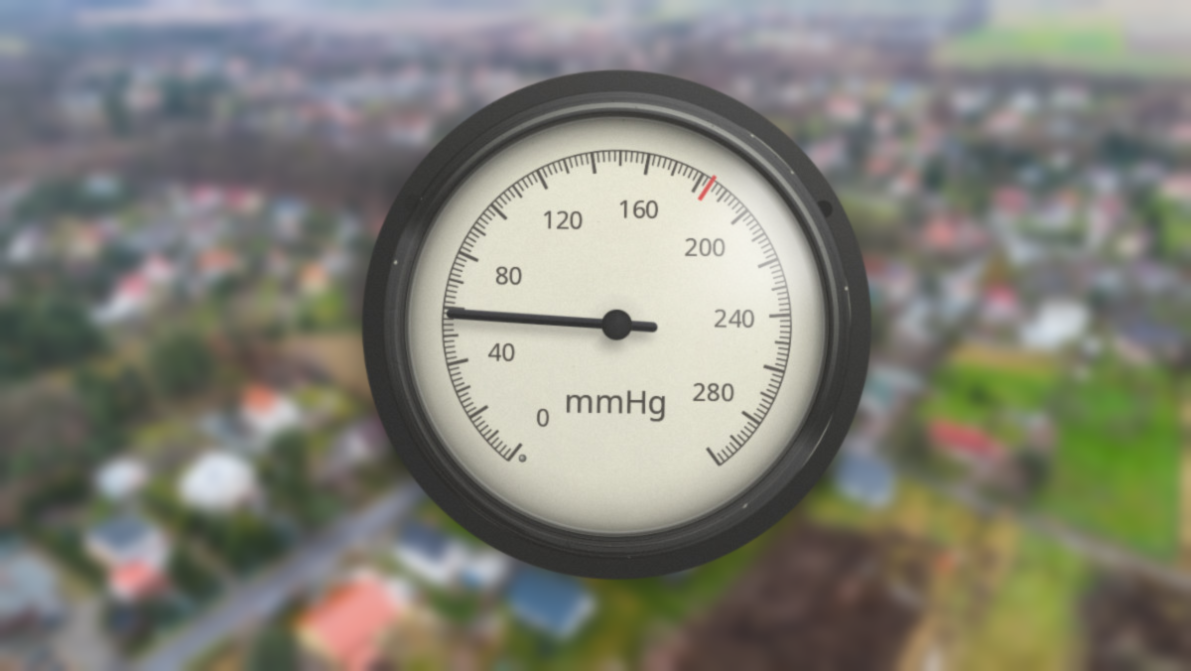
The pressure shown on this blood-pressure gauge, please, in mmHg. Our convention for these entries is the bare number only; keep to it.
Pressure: 58
